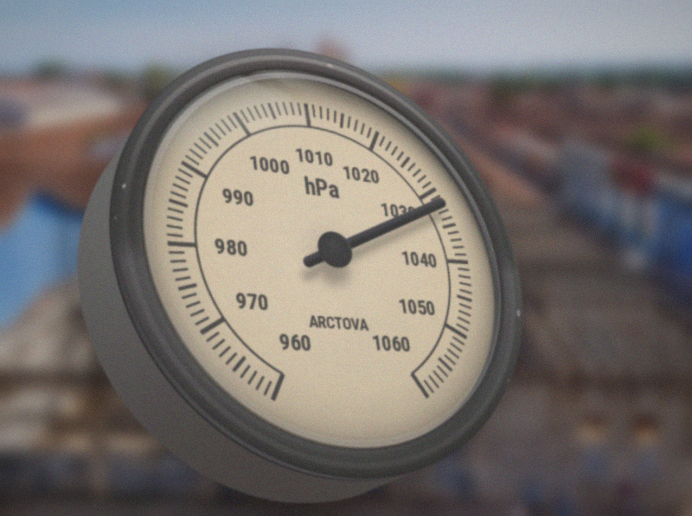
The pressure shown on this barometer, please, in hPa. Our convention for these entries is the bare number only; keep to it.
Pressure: 1032
